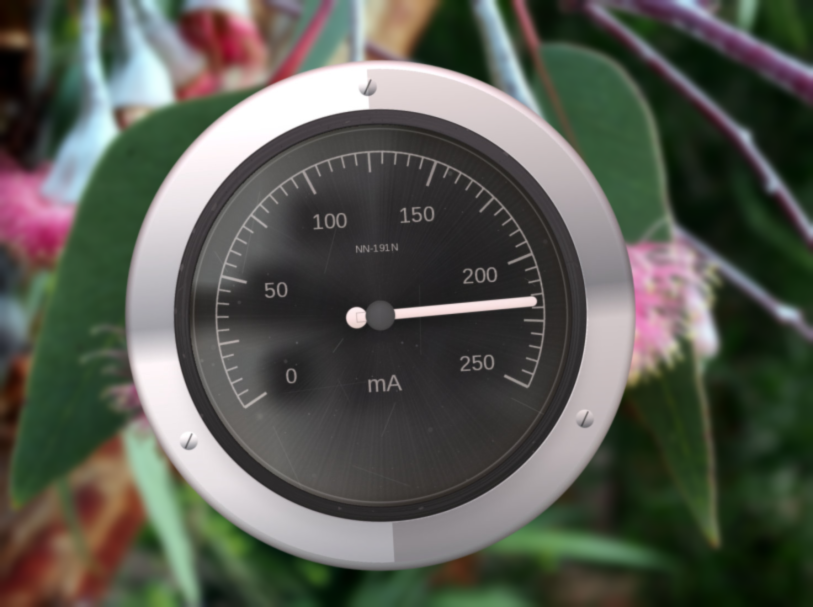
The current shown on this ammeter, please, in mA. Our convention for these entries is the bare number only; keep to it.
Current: 217.5
